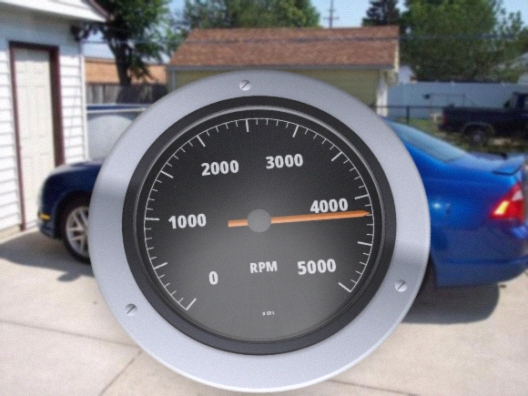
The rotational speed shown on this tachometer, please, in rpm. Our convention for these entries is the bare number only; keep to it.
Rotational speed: 4200
